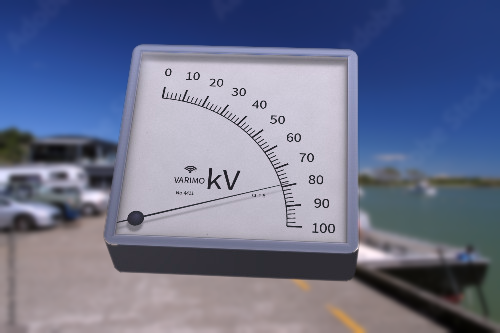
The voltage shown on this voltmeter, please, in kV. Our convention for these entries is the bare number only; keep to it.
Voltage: 80
